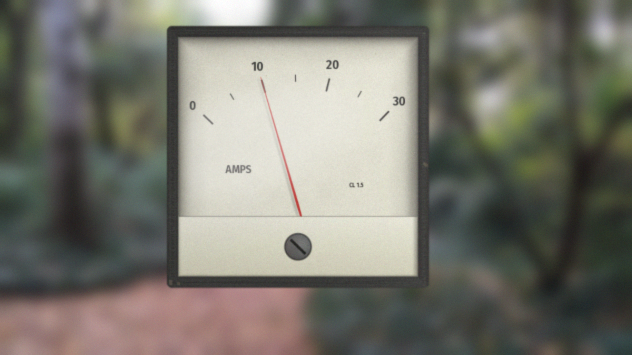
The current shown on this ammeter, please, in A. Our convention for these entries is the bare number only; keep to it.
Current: 10
